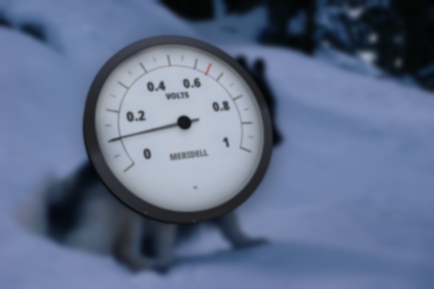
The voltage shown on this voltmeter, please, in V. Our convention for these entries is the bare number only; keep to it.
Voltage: 0.1
